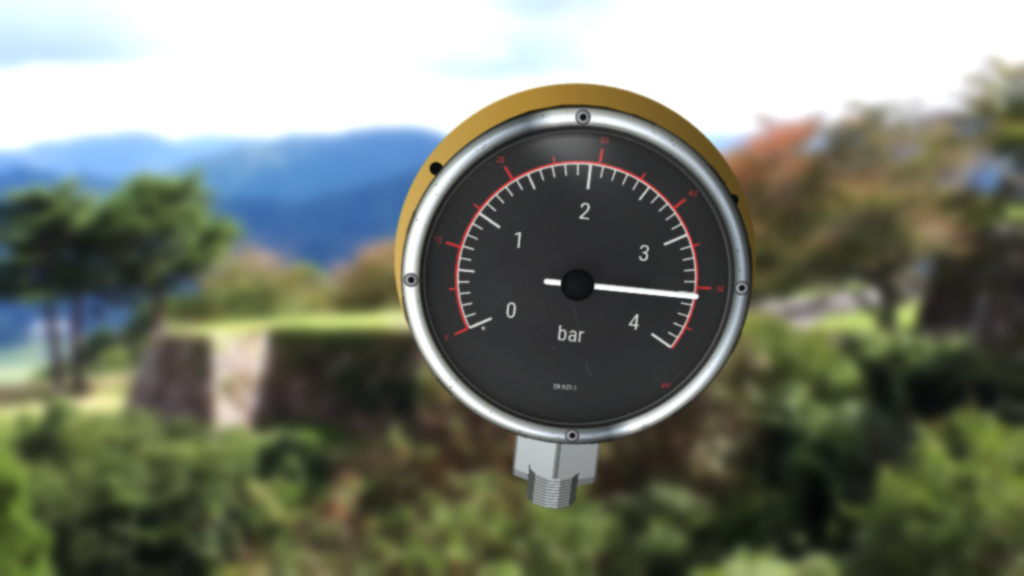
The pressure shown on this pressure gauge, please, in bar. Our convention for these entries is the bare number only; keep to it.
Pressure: 3.5
